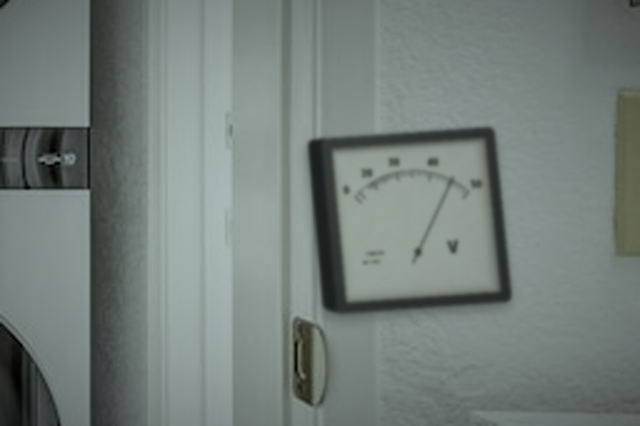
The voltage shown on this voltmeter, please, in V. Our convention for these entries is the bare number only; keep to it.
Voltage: 45
